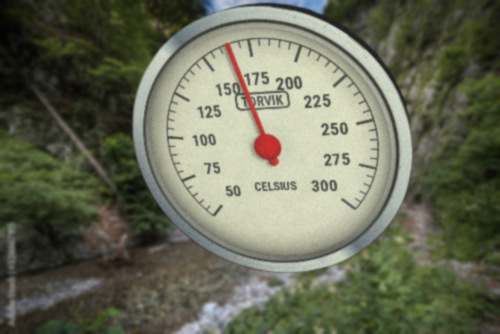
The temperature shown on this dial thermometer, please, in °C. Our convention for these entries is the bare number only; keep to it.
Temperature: 165
